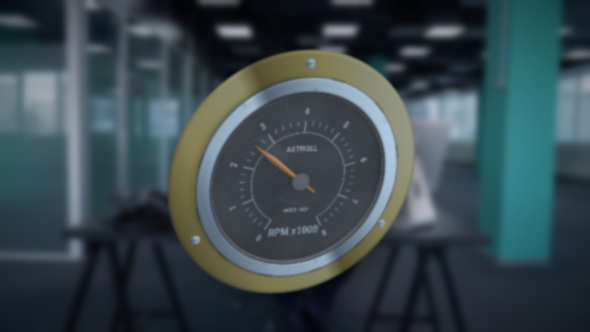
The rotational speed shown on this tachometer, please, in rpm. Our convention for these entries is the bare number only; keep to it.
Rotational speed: 2600
